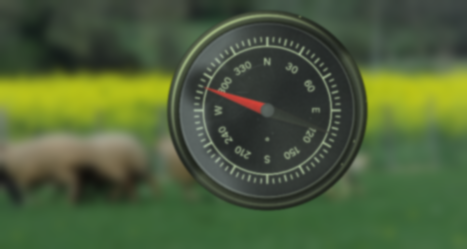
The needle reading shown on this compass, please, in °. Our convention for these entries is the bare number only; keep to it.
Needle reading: 290
